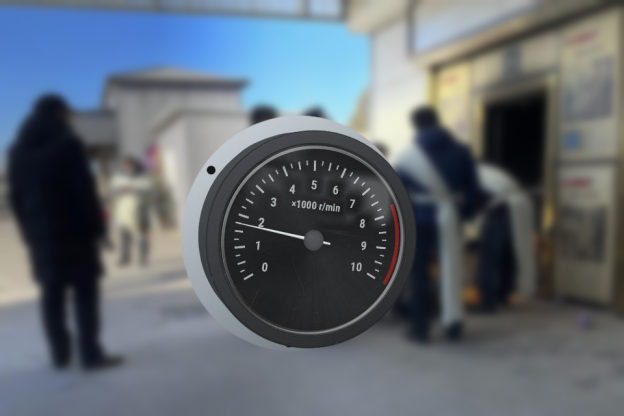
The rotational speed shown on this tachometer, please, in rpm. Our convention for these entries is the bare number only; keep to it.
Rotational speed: 1750
